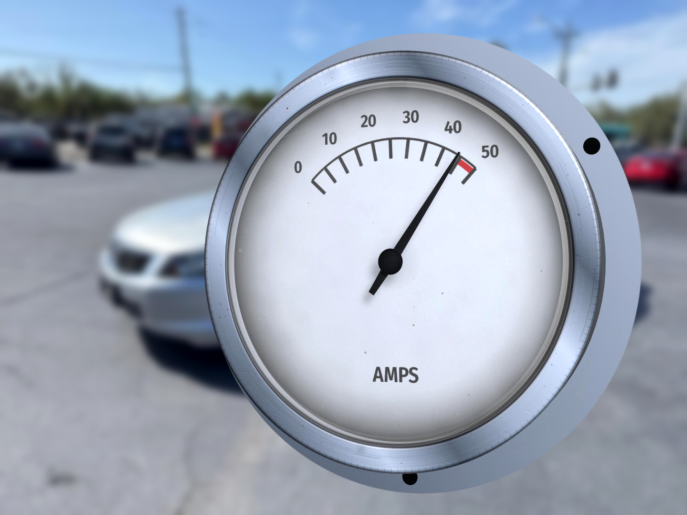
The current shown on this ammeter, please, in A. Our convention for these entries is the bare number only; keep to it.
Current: 45
